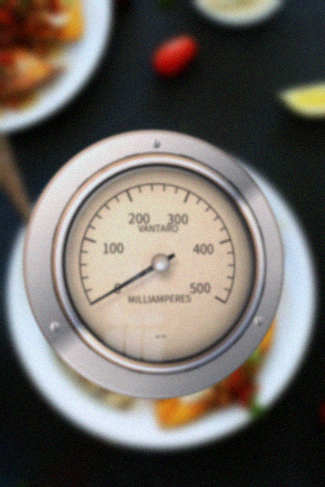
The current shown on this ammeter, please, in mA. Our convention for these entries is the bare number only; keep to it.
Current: 0
